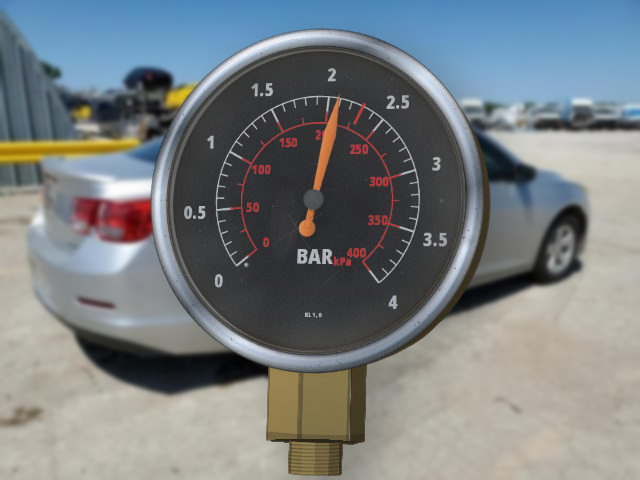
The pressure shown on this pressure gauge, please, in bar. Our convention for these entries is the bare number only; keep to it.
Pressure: 2.1
